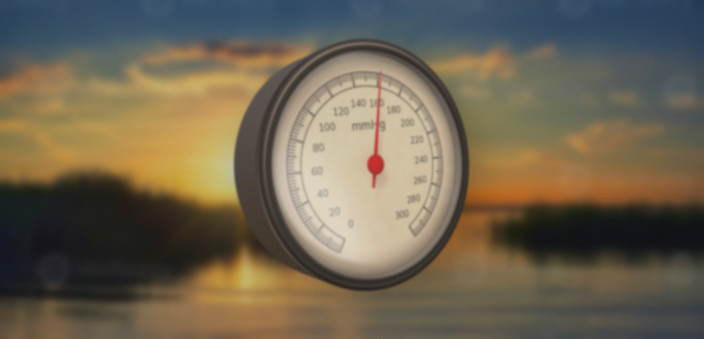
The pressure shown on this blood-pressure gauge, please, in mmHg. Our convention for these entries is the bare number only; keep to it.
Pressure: 160
